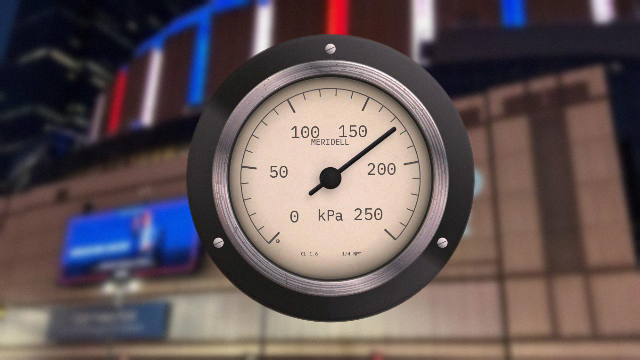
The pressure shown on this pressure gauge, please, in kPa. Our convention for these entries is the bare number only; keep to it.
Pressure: 175
